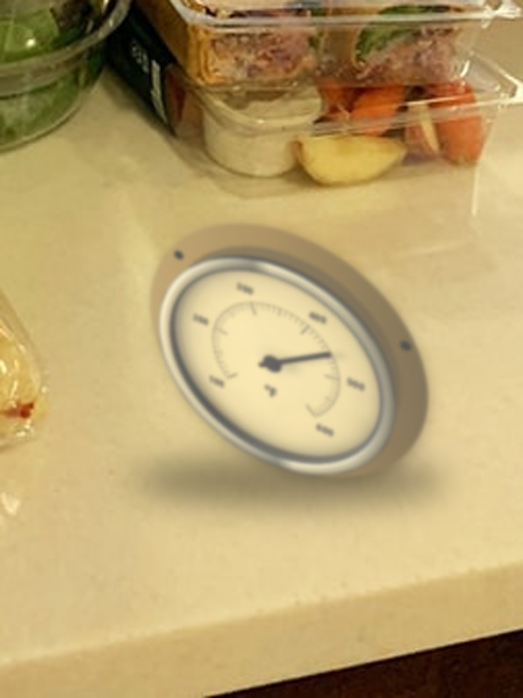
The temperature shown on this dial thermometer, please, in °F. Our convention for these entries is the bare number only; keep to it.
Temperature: 450
